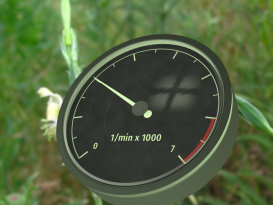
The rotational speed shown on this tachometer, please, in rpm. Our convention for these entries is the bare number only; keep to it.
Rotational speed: 2000
